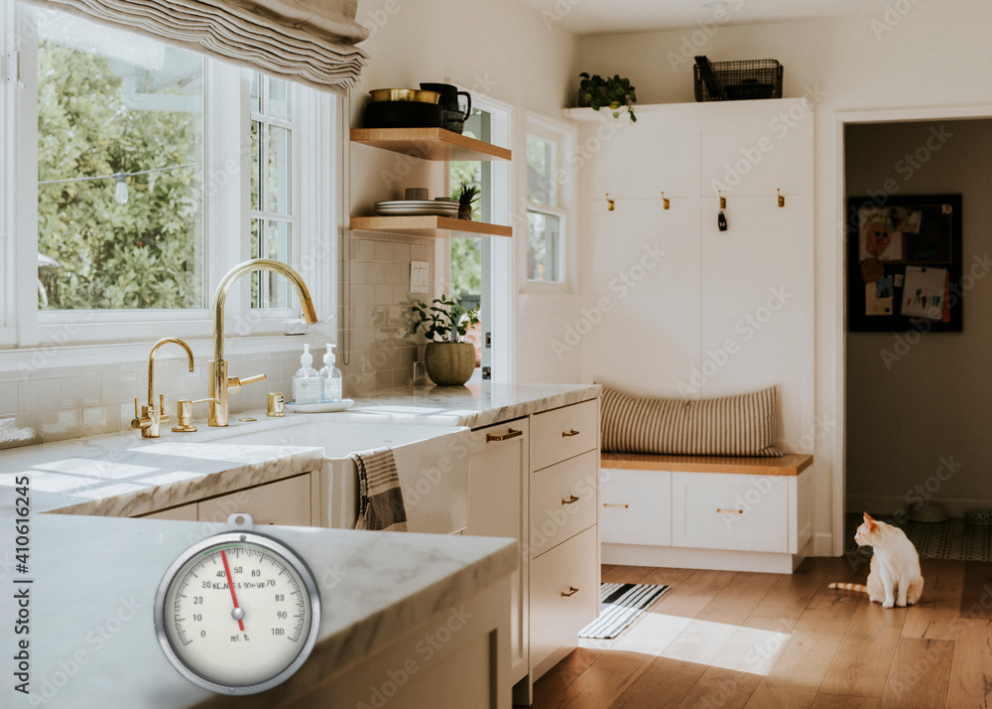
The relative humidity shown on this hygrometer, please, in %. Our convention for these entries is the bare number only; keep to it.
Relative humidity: 45
